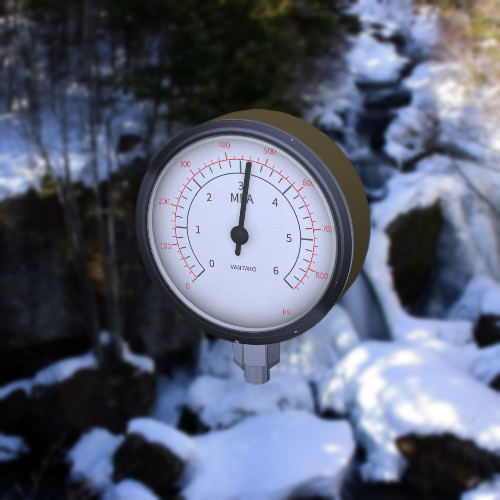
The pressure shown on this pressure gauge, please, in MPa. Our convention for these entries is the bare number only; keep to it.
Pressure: 3.2
